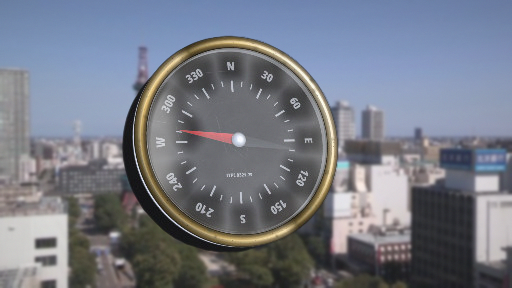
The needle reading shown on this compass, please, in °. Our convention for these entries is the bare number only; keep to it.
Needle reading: 280
